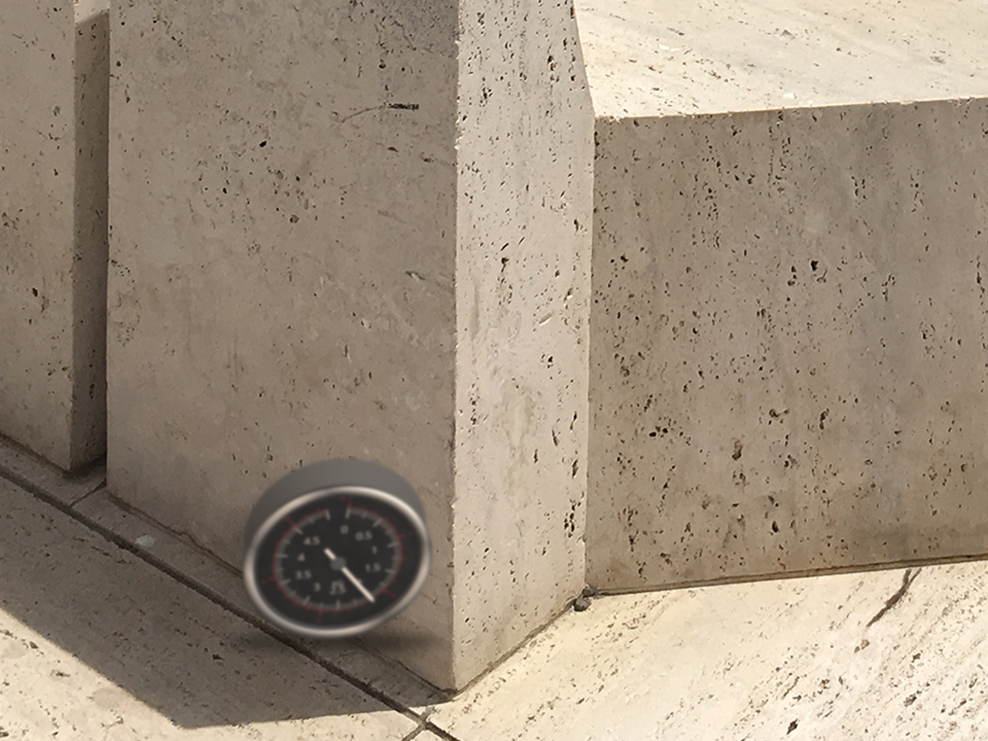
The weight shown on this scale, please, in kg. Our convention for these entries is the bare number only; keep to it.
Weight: 2
